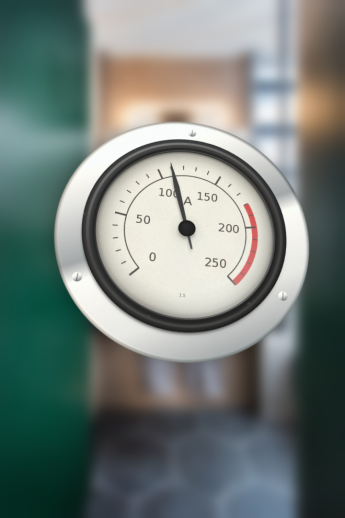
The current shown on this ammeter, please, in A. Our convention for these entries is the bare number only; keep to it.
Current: 110
